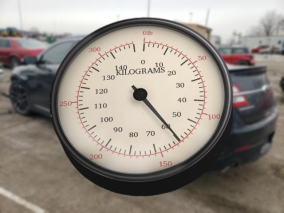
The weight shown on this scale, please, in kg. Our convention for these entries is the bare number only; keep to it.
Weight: 60
